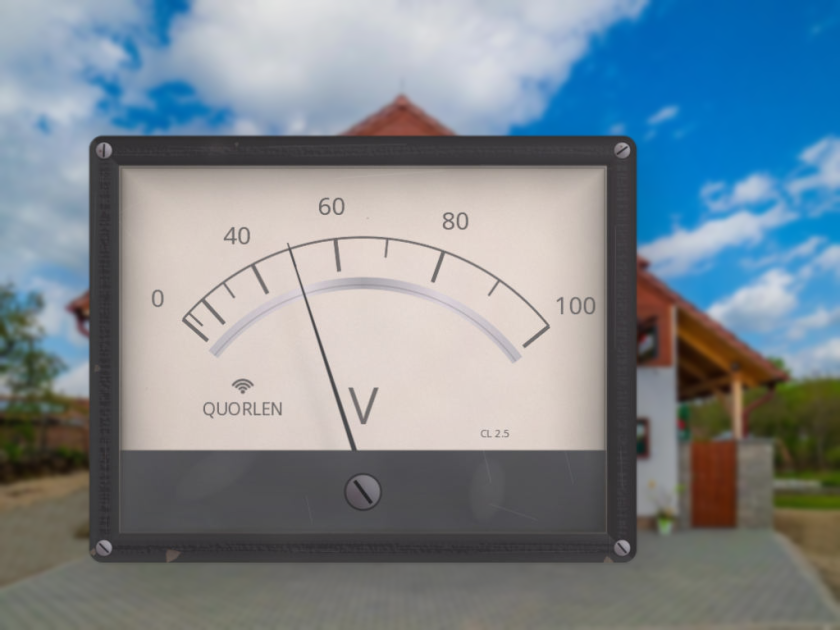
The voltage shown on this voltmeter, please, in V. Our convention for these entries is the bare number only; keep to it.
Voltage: 50
